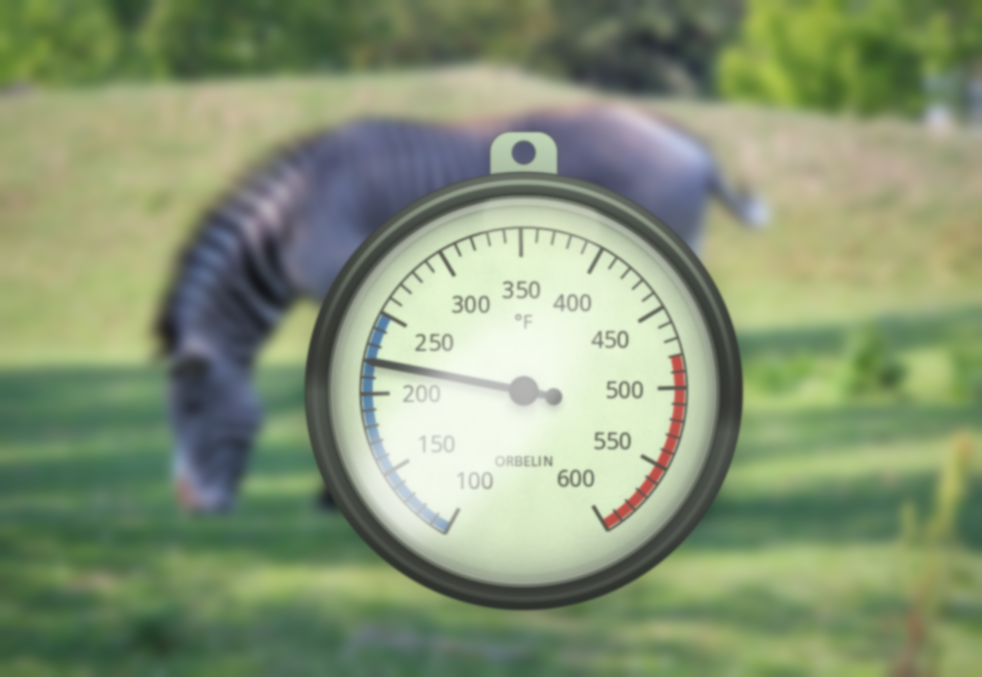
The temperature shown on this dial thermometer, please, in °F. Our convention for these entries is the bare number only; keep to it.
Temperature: 220
